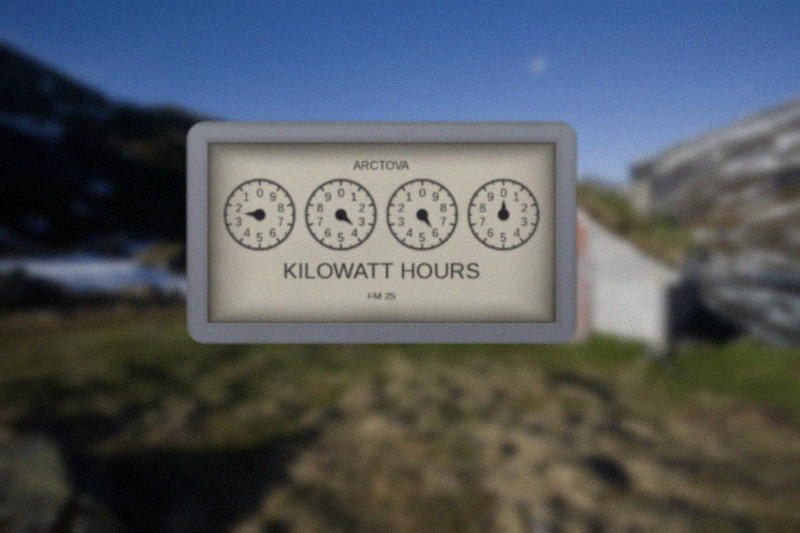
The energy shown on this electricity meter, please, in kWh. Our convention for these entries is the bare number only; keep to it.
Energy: 2360
